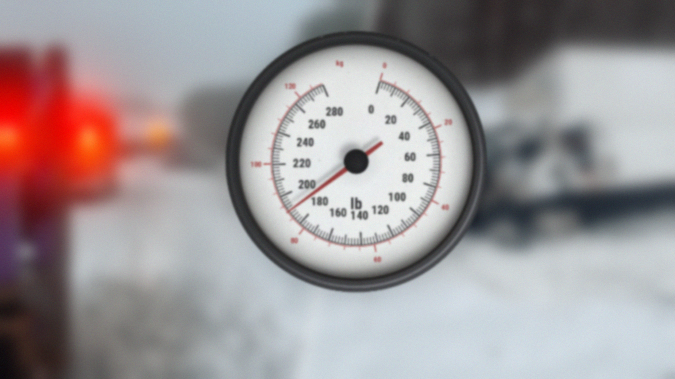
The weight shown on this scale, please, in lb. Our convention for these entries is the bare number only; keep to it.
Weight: 190
